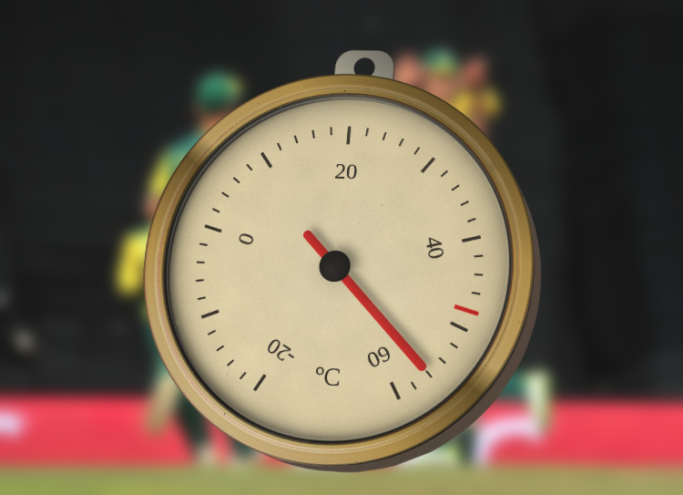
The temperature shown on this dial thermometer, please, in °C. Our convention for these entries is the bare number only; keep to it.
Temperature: 56
